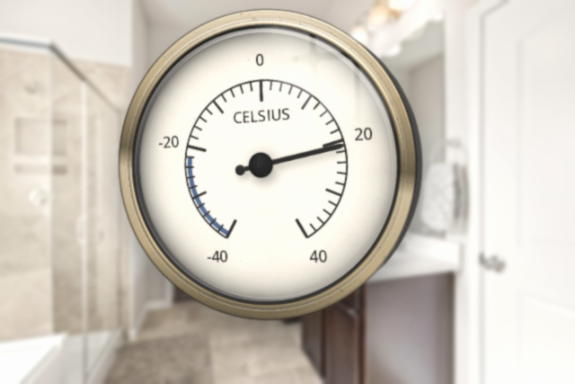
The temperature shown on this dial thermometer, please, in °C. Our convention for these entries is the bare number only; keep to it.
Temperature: 21
